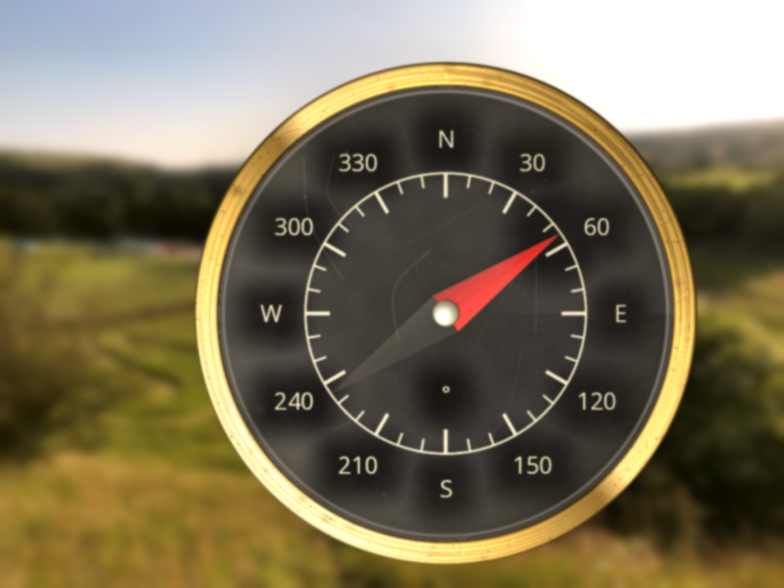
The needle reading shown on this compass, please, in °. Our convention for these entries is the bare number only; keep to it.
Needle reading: 55
